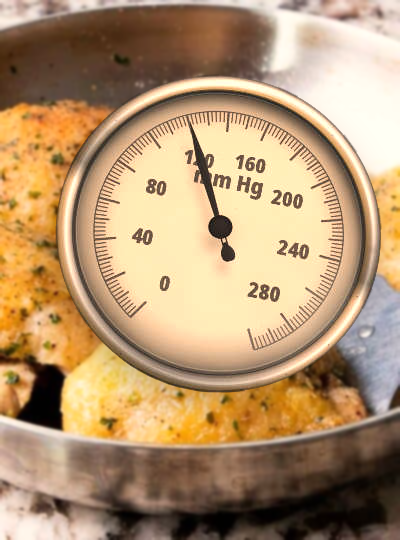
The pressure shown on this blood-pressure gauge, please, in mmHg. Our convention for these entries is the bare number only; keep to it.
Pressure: 120
